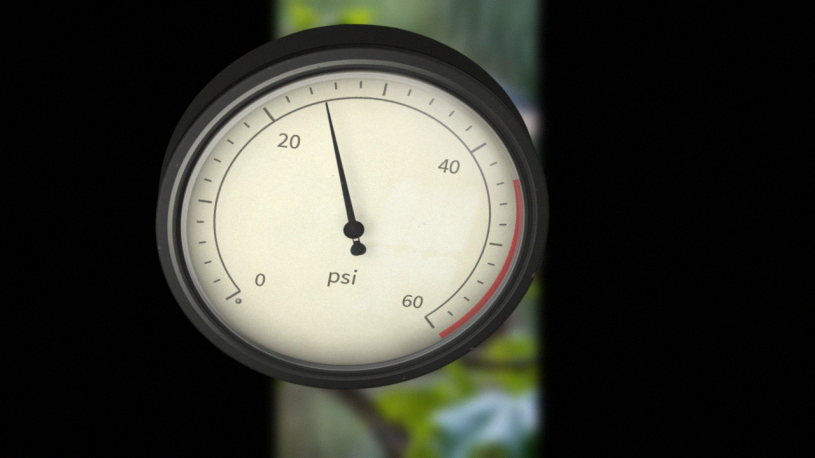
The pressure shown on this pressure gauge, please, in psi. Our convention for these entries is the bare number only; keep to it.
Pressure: 25
